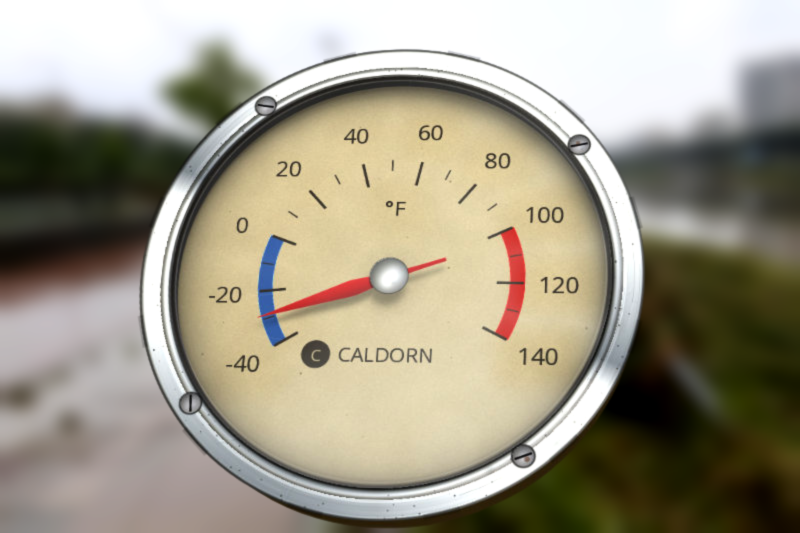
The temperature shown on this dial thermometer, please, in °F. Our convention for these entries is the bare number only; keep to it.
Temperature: -30
